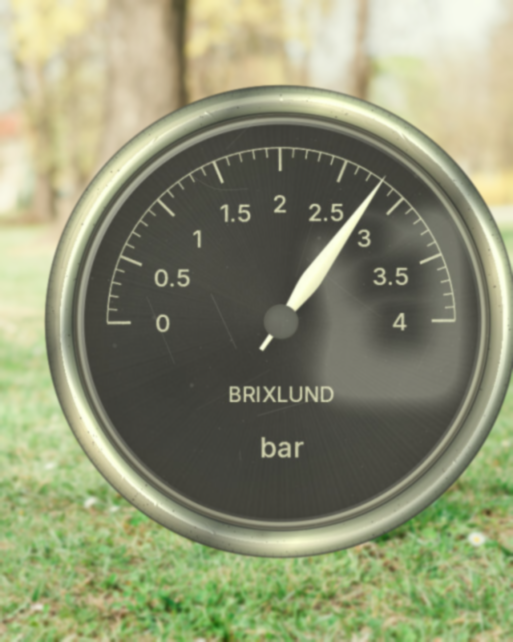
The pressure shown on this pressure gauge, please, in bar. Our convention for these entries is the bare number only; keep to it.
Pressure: 2.8
